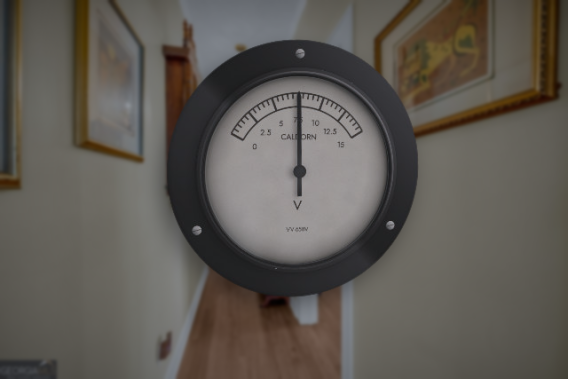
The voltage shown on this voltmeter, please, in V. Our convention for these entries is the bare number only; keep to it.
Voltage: 7.5
